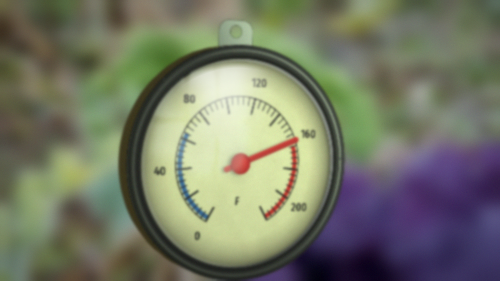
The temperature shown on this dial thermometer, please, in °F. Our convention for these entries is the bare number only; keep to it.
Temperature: 160
